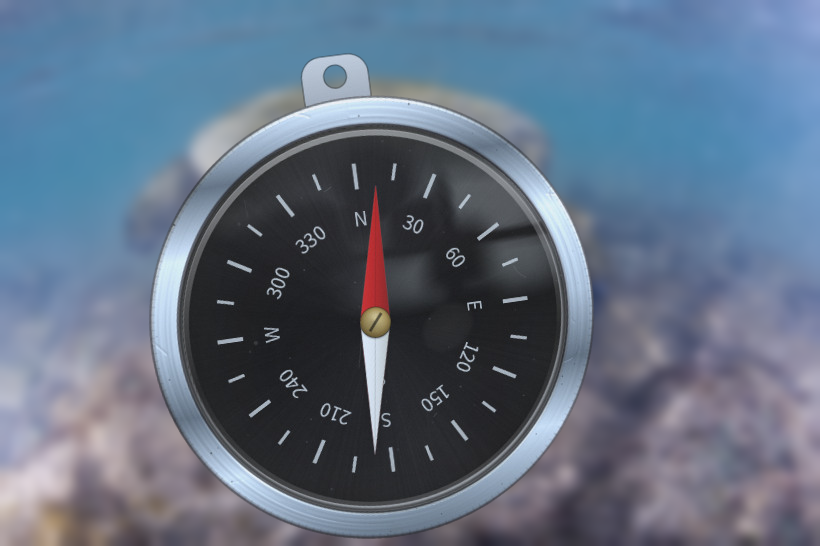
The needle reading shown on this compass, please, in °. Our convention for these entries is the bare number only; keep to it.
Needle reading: 7.5
